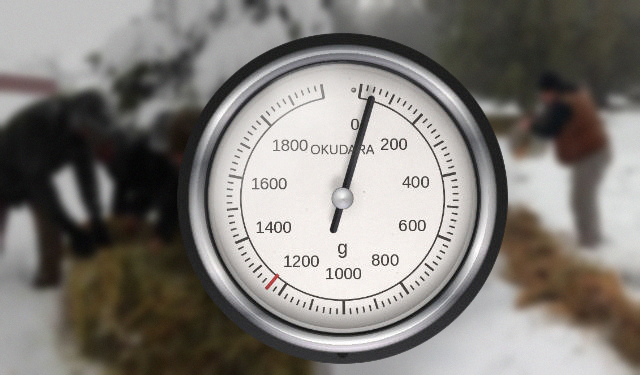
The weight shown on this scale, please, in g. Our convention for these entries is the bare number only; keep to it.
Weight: 40
